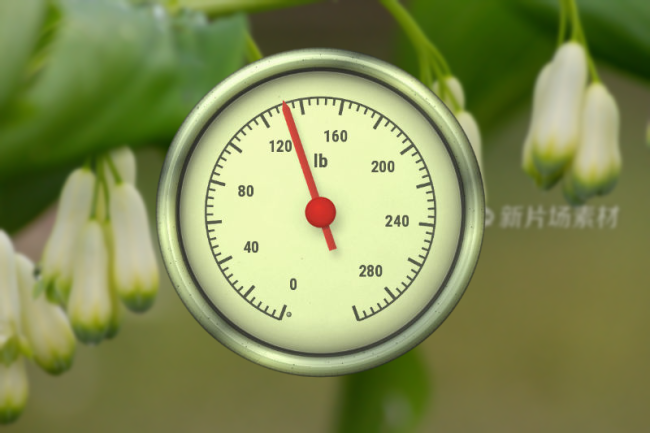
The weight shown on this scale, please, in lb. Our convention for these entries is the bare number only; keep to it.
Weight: 132
